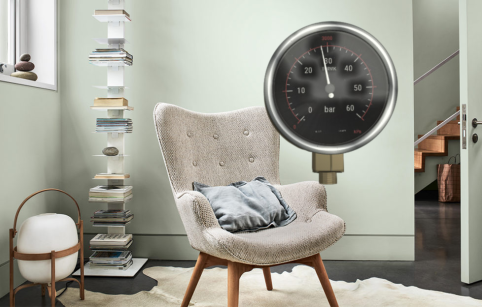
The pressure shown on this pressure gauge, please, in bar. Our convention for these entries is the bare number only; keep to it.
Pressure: 28
